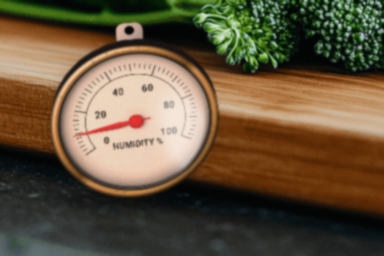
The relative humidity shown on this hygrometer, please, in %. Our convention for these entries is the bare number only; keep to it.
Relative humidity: 10
